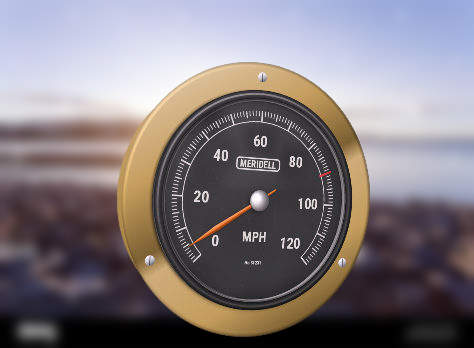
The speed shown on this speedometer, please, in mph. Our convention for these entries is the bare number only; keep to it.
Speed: 5
